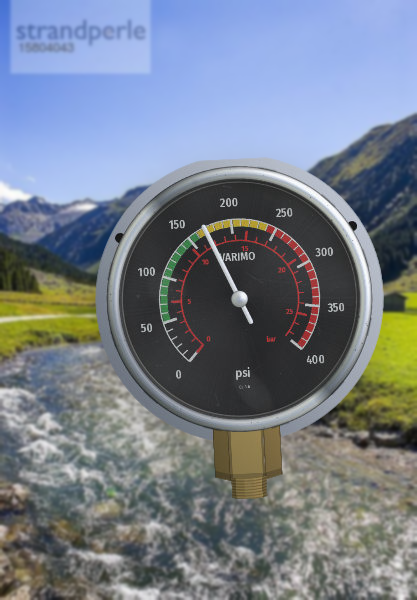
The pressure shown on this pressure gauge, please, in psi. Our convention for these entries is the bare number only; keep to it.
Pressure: 170
